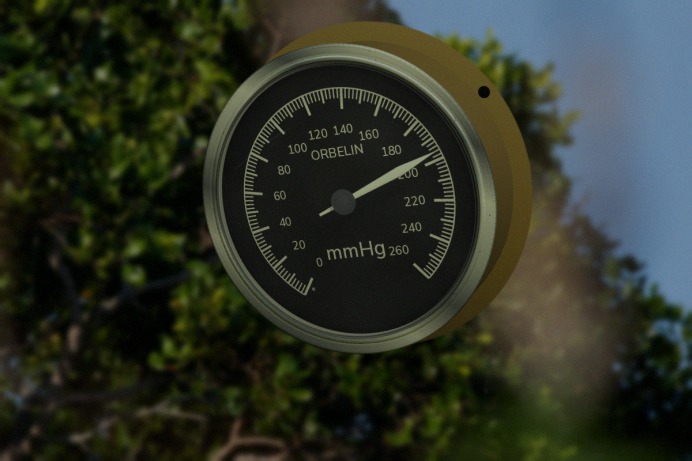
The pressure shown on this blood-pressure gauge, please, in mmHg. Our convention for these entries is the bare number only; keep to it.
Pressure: 196
